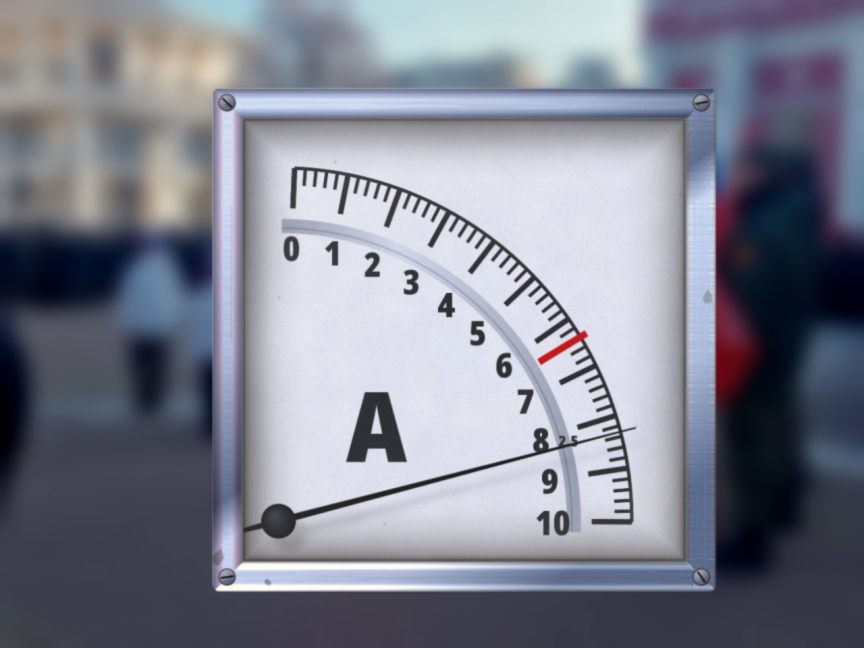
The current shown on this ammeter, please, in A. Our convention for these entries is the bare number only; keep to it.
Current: 8.3
